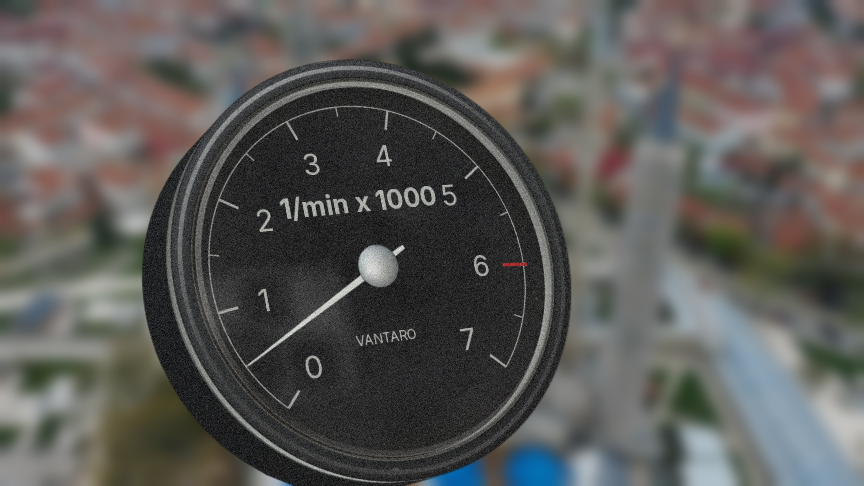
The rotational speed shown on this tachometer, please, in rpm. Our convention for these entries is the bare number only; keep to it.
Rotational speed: 500
